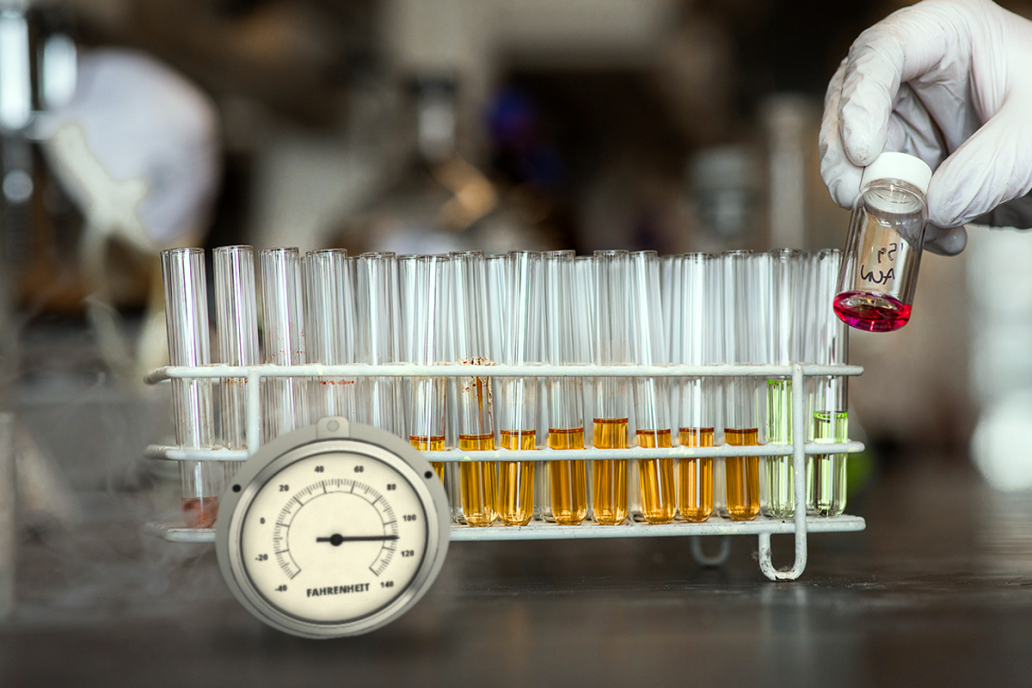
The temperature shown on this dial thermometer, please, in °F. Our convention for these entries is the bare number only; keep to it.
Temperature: 110
